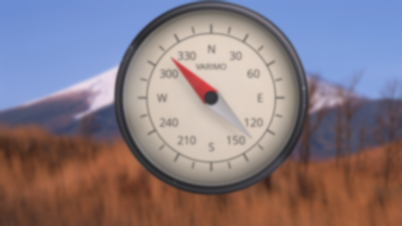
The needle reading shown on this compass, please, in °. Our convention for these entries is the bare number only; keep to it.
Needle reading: 315
